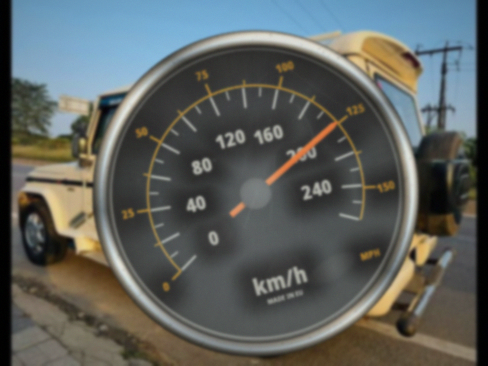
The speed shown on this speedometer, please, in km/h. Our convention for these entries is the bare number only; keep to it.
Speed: 200
